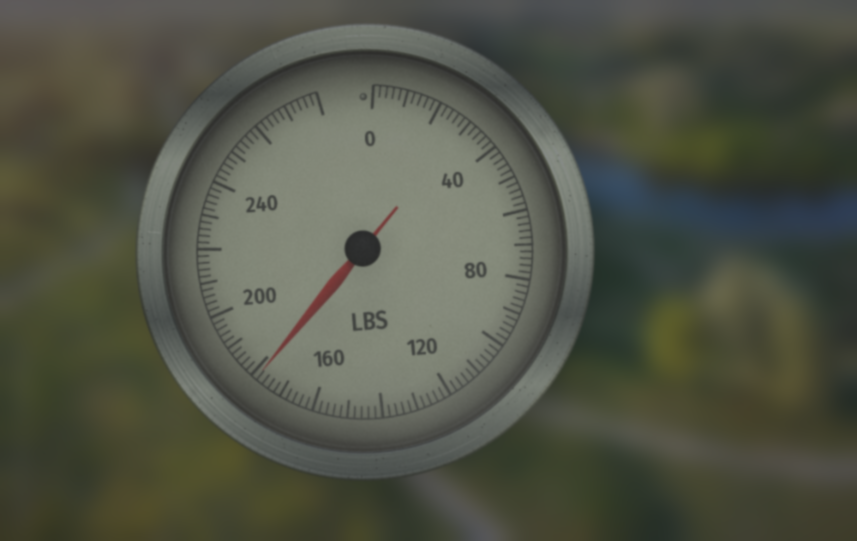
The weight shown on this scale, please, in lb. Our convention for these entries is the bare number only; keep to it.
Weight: 178
